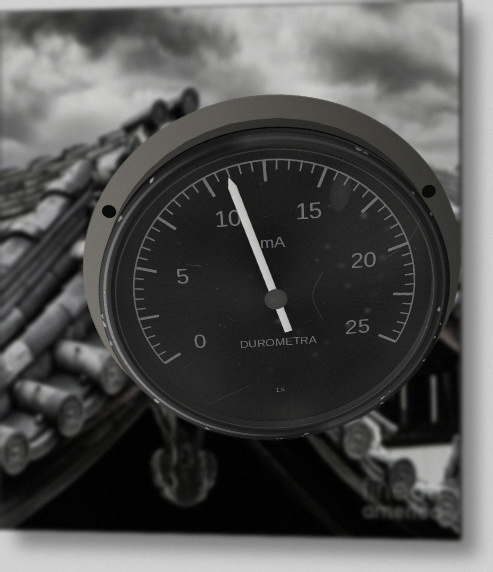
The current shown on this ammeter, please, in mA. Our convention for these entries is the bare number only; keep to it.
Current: 11
